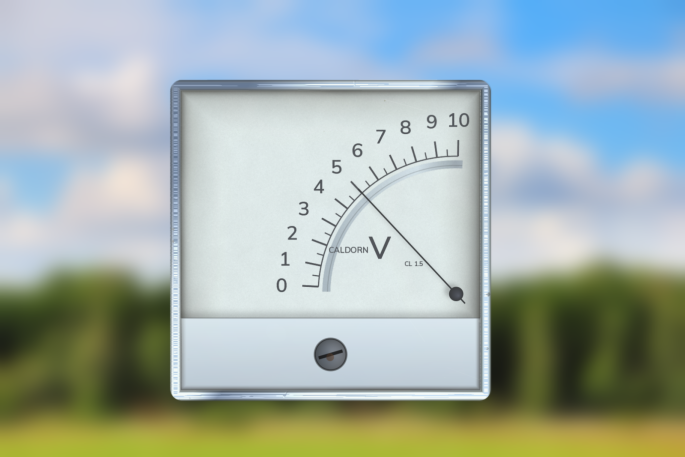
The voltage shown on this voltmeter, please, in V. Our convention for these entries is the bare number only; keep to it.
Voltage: 5
